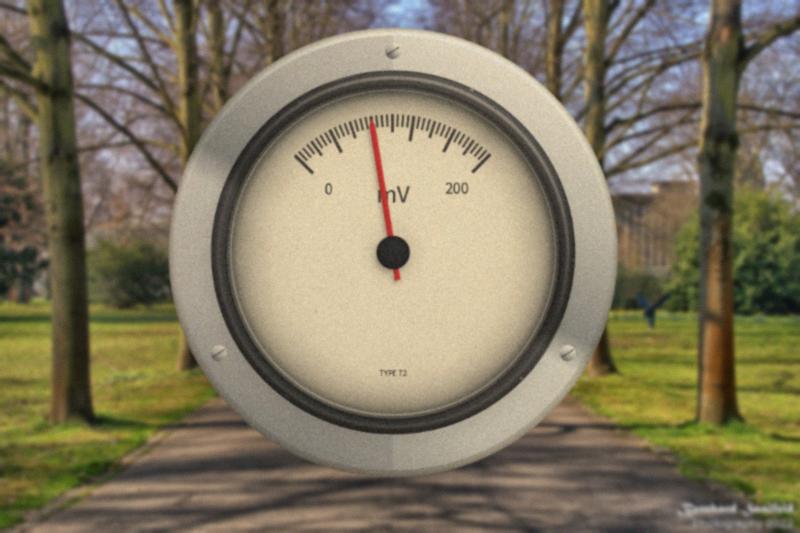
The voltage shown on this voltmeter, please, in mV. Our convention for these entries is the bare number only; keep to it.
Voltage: 80
